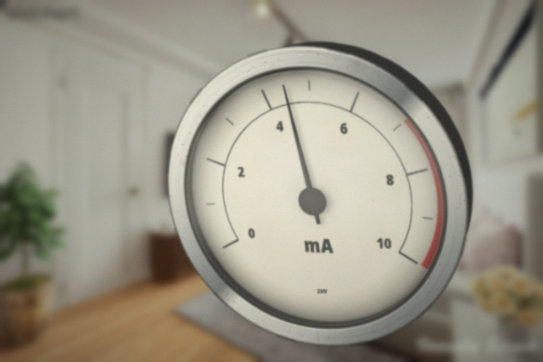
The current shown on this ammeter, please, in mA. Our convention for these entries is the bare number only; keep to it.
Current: 4.5
